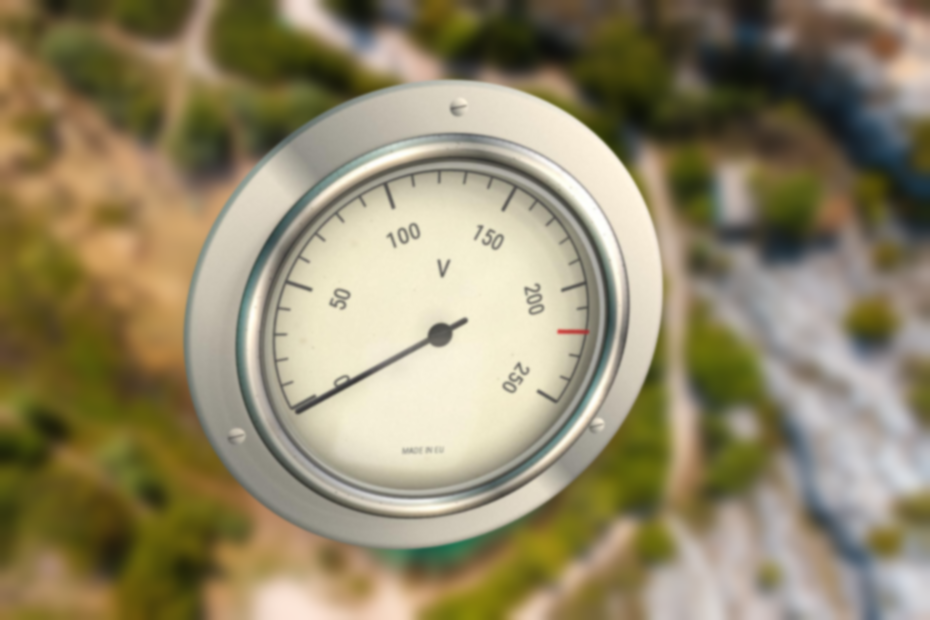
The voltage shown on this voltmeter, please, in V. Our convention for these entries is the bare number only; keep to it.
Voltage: 0
